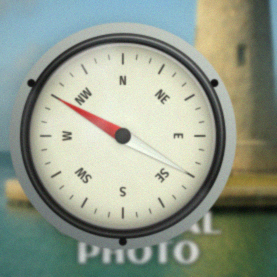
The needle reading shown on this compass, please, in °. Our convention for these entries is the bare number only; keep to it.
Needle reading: 300
